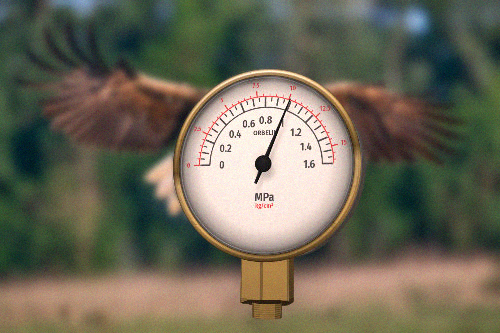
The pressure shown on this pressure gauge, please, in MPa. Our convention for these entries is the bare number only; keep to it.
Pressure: 1
